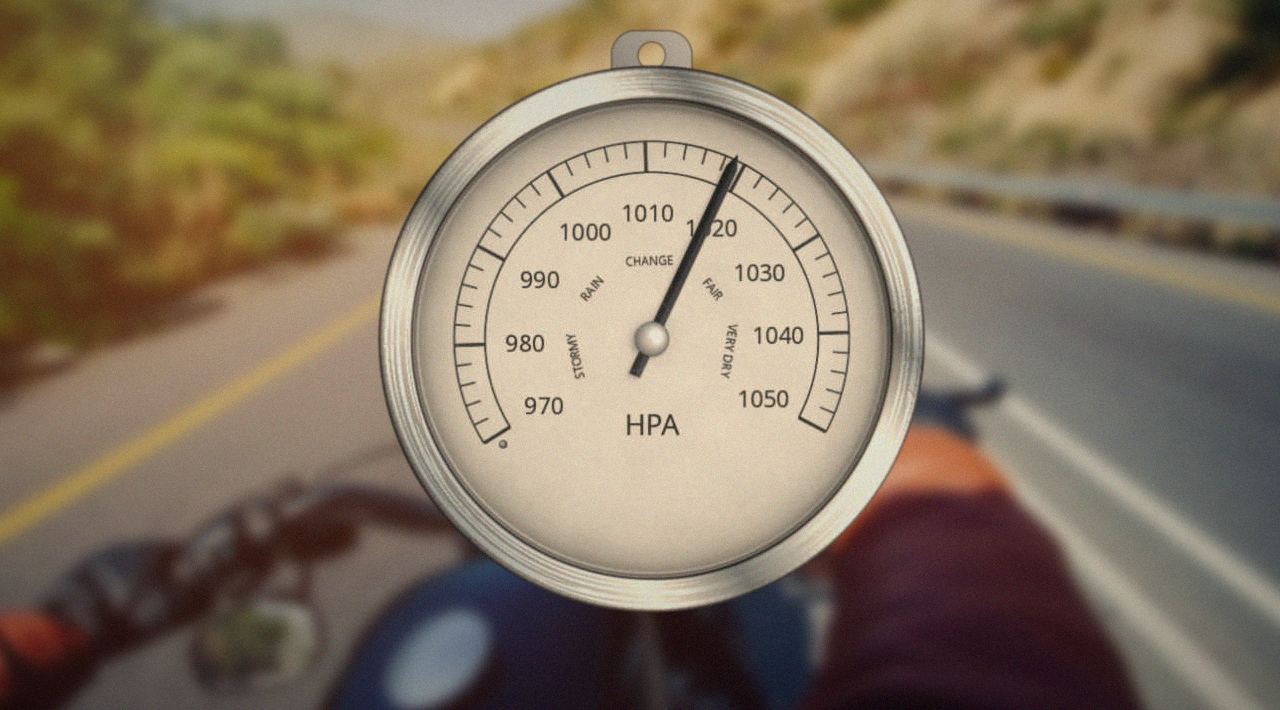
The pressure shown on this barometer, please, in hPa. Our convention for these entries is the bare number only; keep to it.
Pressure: 1019
